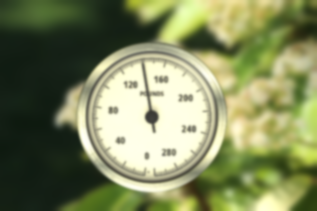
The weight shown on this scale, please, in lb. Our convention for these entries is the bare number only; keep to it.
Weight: 140
